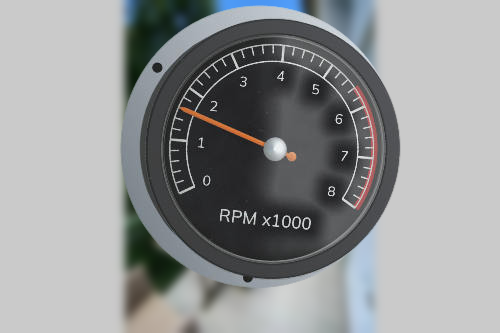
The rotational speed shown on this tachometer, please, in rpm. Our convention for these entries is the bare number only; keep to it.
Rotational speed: 1600
